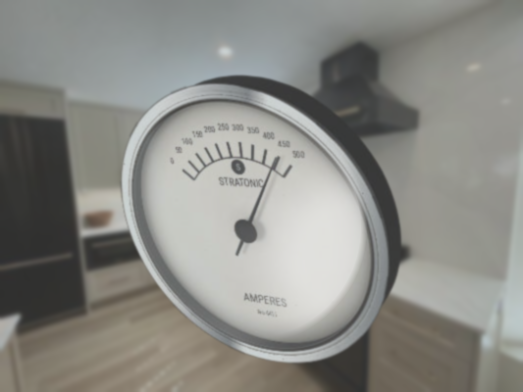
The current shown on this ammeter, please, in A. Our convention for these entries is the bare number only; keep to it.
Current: 450
